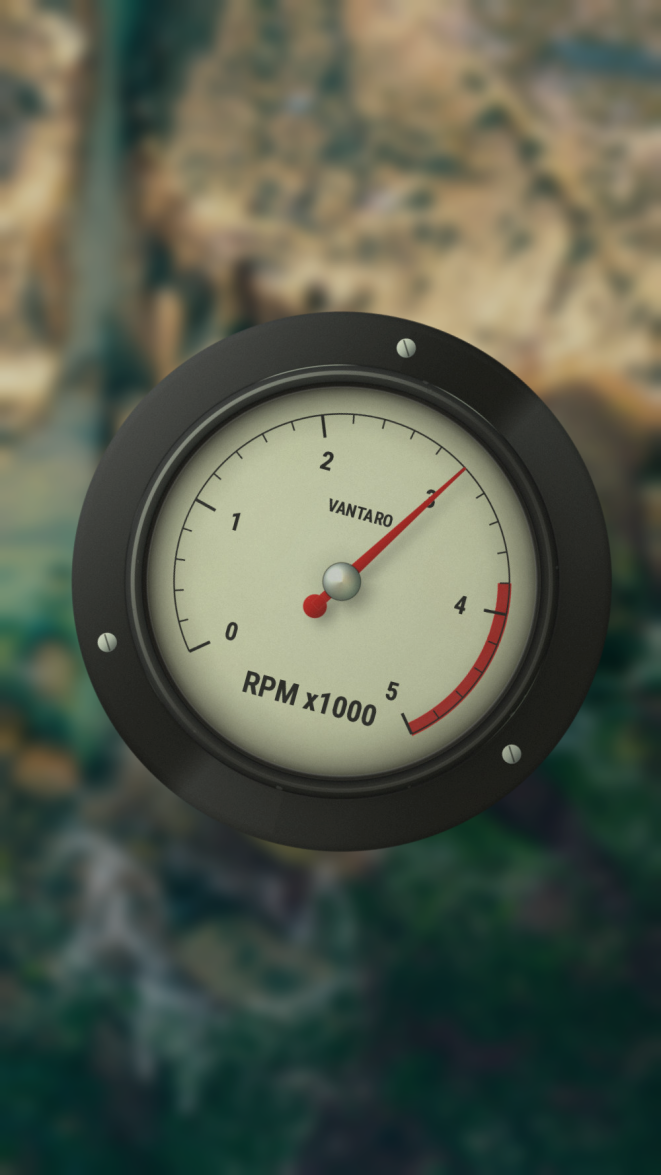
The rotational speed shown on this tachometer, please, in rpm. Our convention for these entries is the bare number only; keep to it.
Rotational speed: 3000
